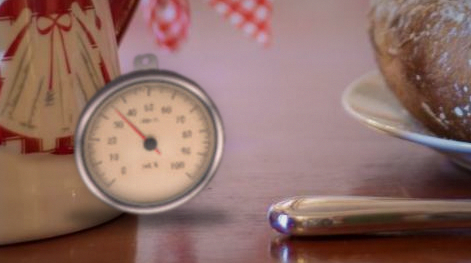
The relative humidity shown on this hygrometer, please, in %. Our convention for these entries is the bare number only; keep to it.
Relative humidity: 35
